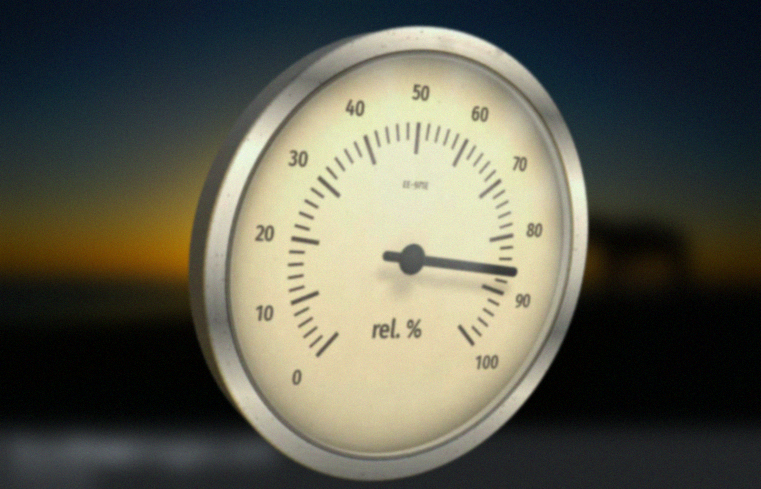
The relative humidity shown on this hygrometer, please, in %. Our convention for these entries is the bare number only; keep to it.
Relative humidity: 86
